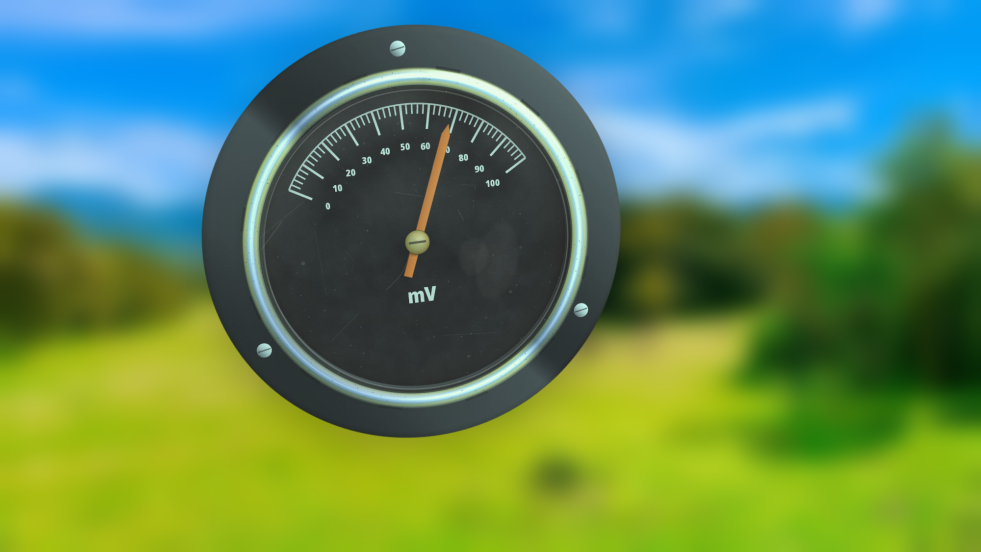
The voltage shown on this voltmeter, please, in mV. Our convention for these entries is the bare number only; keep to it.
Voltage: 68
